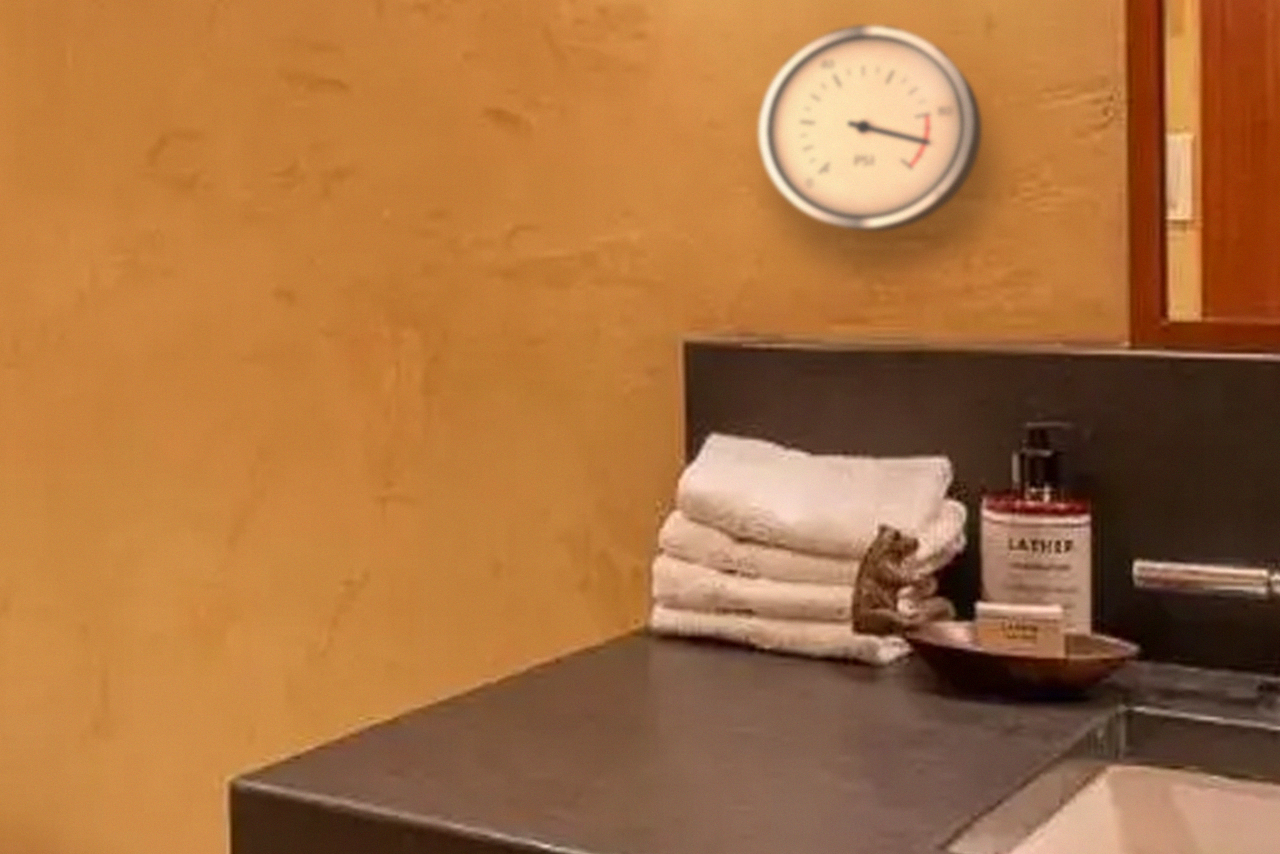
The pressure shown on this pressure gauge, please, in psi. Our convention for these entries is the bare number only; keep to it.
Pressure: 90
